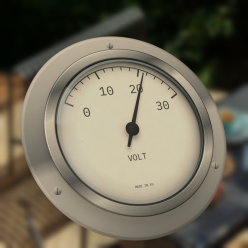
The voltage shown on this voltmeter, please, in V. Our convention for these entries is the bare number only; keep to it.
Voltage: 21
